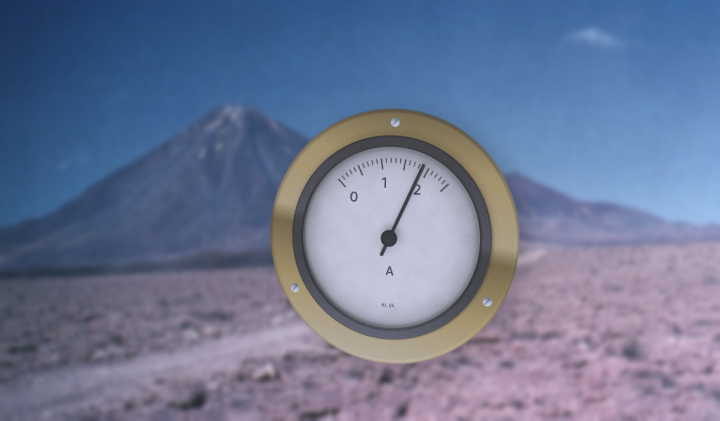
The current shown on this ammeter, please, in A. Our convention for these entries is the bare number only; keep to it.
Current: 1.9
